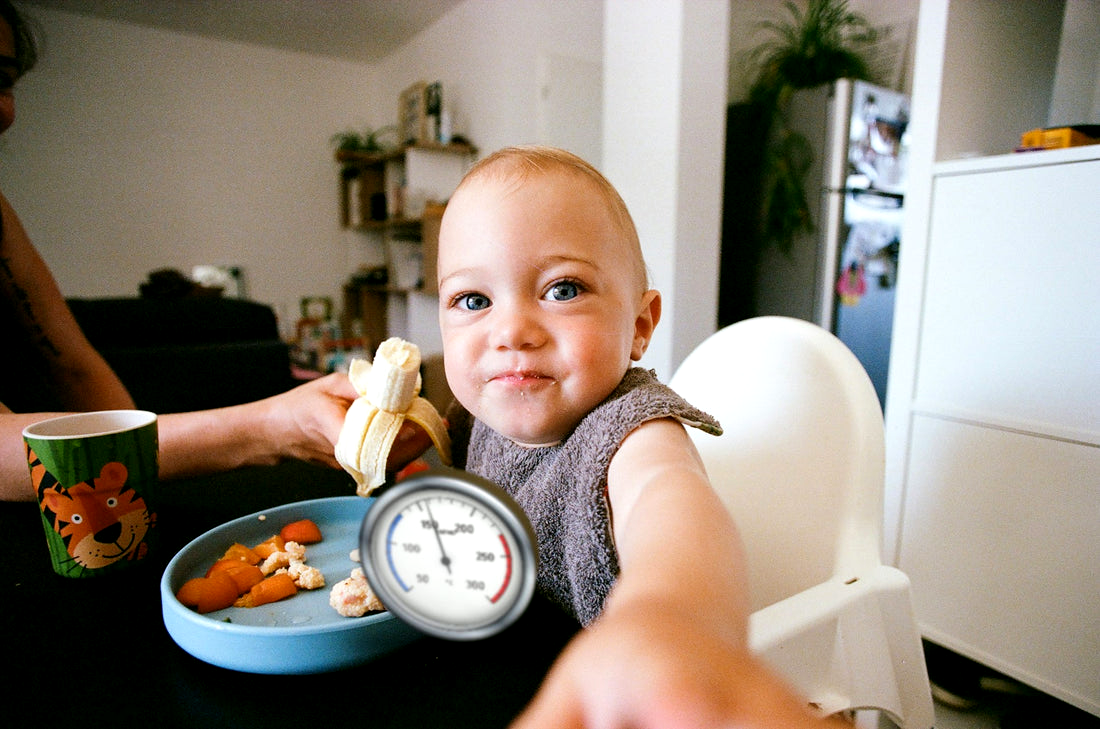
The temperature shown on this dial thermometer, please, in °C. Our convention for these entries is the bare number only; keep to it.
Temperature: 160
